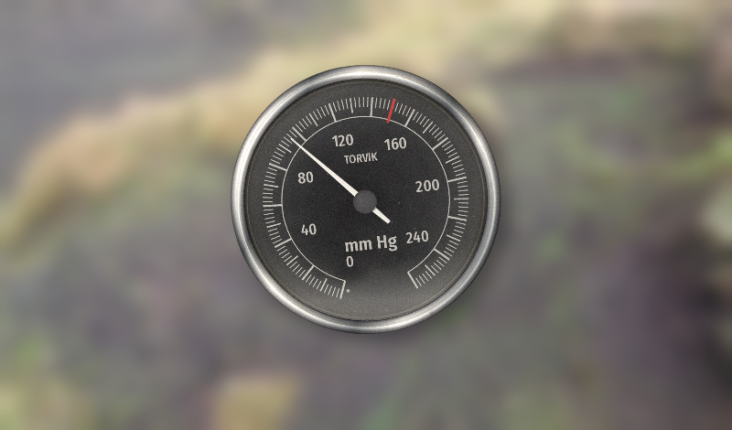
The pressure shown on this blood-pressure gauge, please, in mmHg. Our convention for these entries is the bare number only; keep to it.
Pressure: 96
